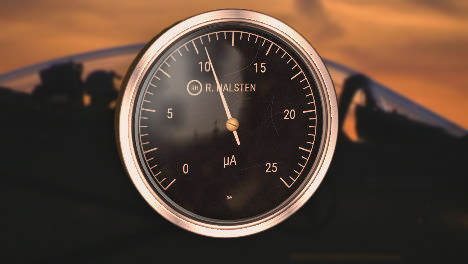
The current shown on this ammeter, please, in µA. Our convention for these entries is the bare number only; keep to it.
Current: 10.5
